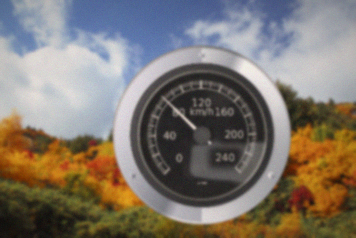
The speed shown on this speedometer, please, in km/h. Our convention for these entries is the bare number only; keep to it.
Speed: 80
